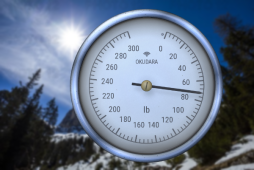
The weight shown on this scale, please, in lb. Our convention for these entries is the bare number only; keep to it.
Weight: 72
